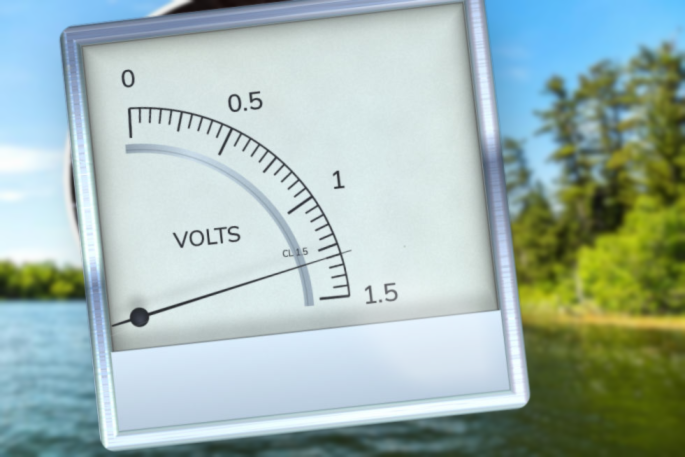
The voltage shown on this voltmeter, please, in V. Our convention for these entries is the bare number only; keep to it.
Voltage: 1.3
